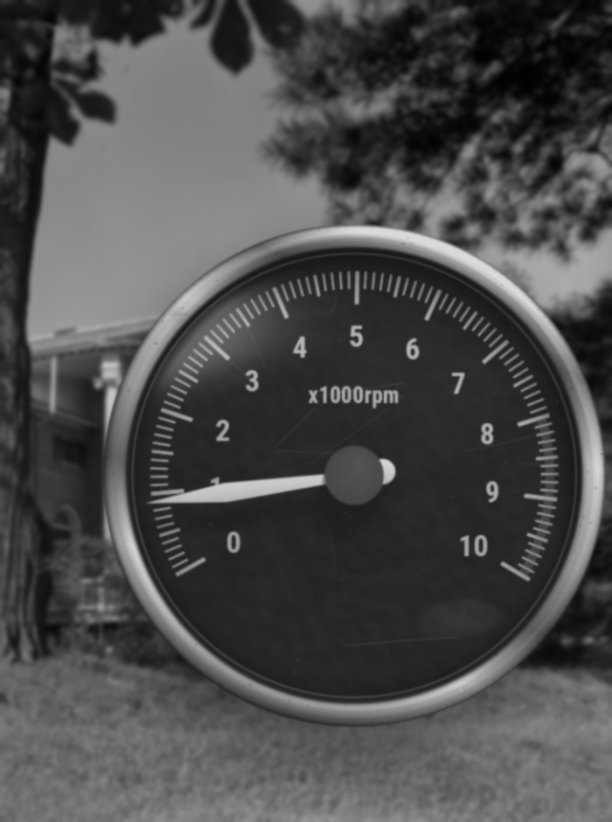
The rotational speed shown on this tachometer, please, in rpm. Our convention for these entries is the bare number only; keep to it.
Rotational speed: 900
